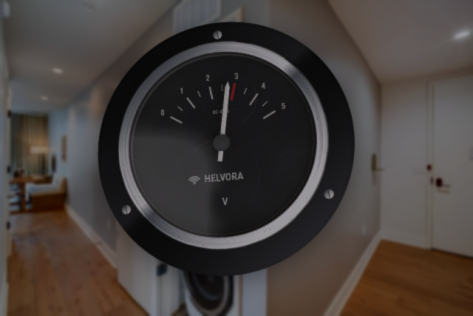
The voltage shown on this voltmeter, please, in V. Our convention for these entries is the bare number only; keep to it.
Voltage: 2.75
